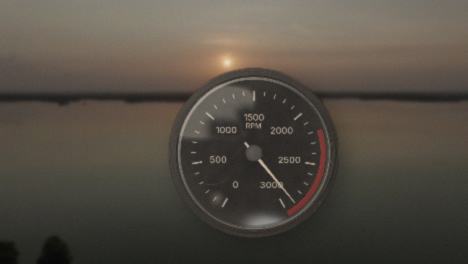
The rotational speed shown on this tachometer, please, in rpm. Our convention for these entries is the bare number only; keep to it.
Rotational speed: 2900
